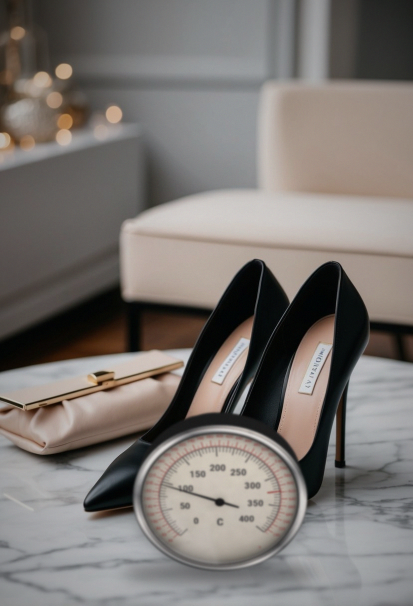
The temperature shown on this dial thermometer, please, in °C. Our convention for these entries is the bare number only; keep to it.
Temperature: 100
